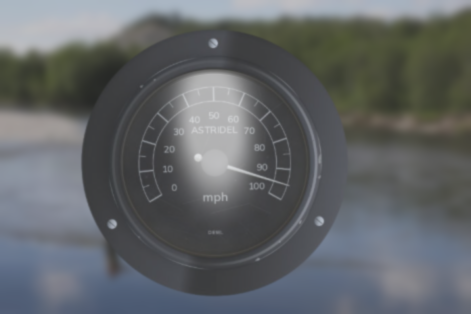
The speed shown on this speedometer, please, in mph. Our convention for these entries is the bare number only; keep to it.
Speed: 95
